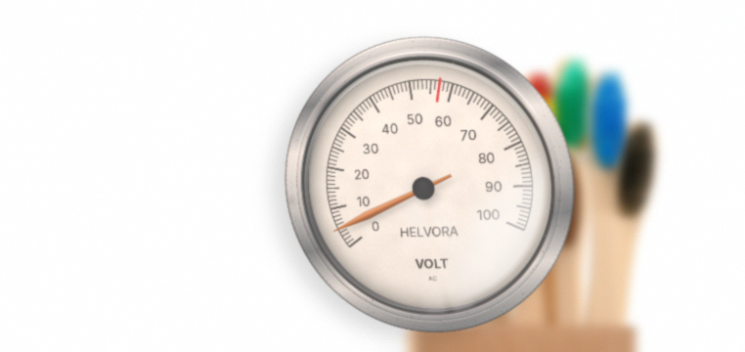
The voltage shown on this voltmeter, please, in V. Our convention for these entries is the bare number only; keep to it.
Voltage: 5
